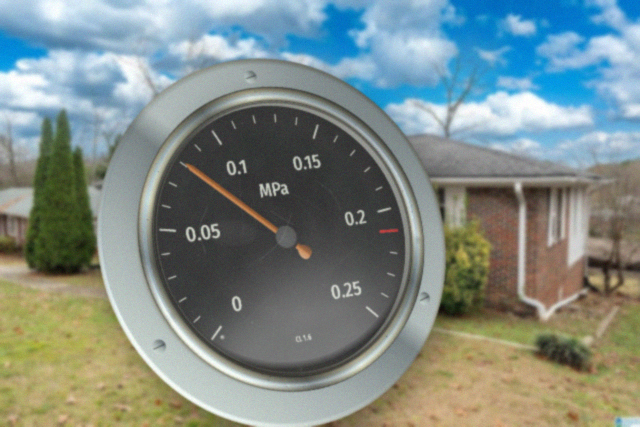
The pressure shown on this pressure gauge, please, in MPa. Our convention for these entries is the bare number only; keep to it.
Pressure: 0.08
